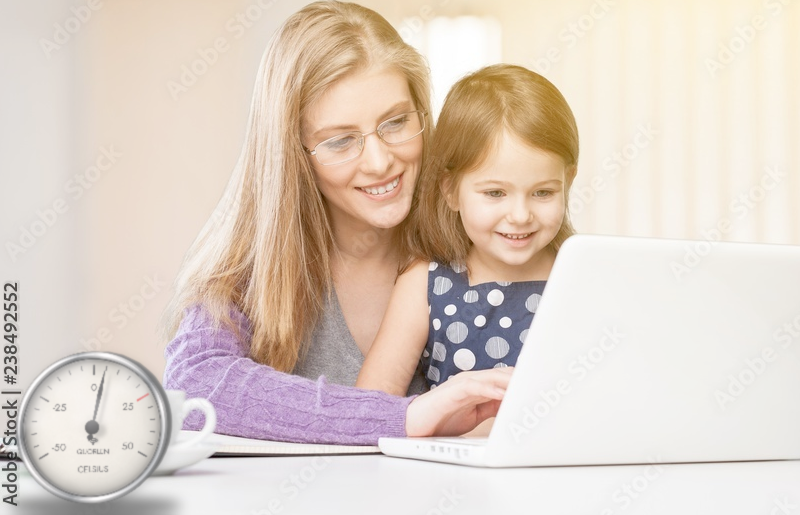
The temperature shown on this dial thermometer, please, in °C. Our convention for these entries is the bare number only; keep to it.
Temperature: 5
